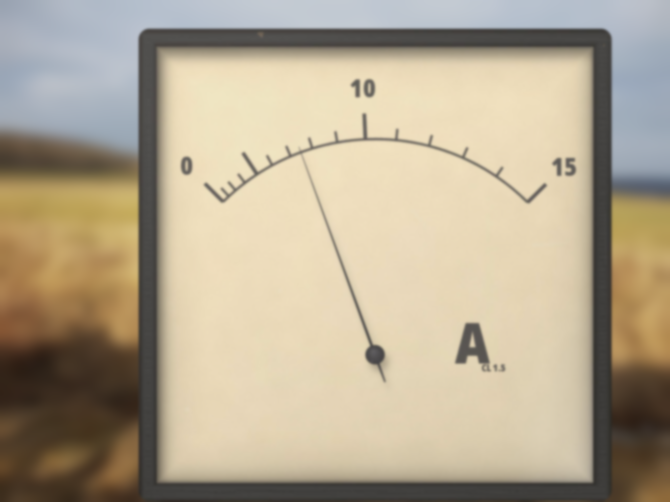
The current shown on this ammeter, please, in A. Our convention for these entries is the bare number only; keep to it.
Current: 7.5
